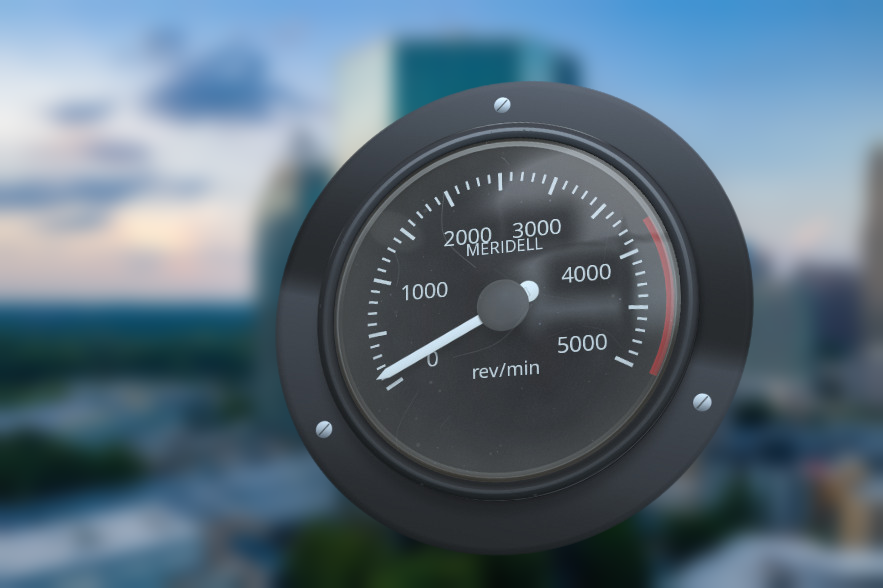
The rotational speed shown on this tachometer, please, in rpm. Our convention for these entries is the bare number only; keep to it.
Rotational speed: 100
